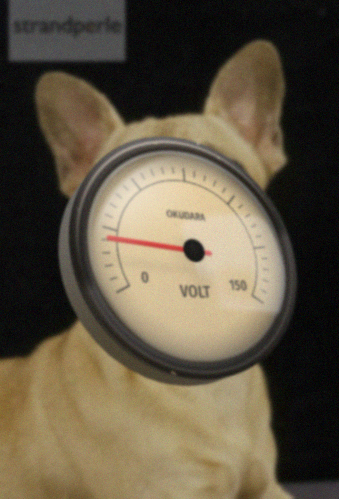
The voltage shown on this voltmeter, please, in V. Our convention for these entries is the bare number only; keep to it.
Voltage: 20
